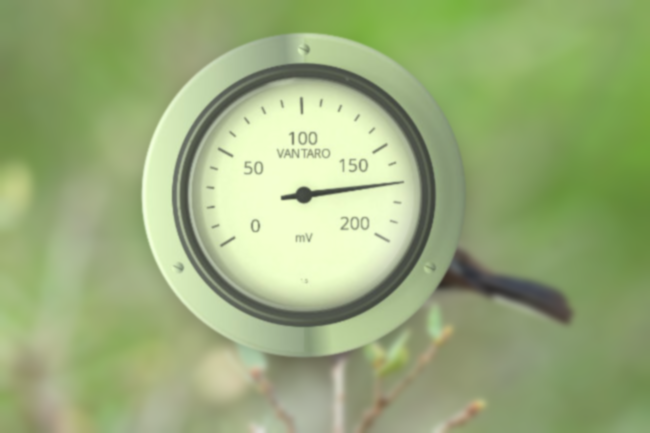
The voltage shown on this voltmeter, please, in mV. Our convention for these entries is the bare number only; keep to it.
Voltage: 170
